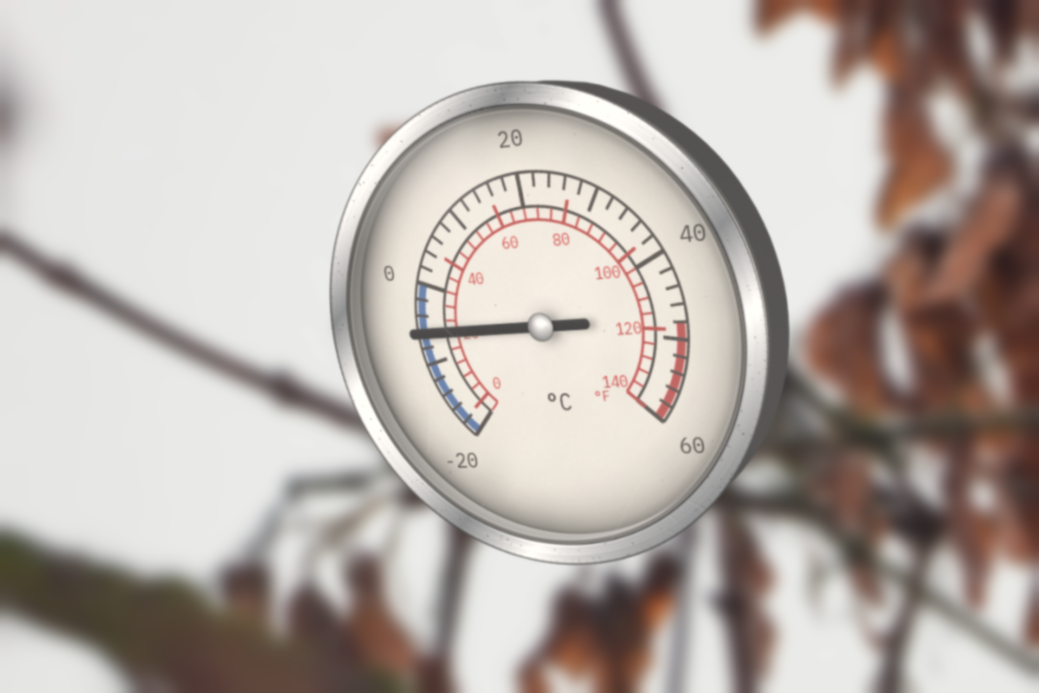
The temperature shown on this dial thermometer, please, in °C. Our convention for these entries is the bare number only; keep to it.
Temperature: -6
